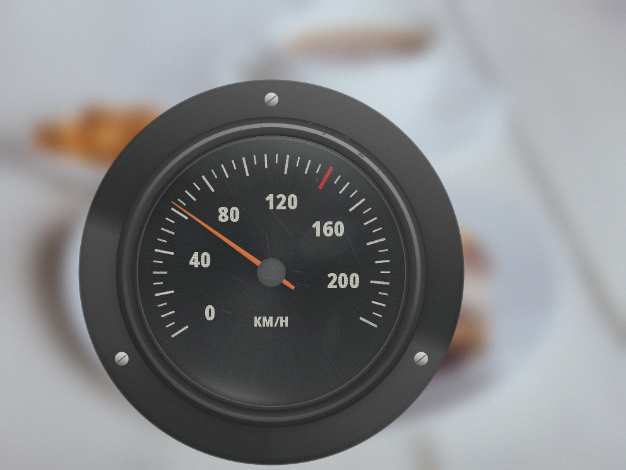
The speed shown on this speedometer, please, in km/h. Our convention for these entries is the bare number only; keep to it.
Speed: 62.5
